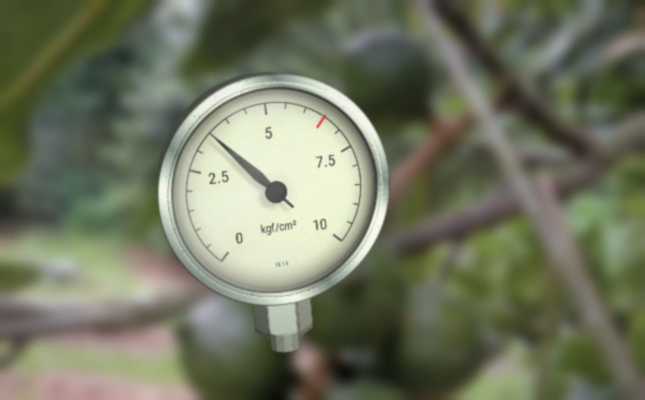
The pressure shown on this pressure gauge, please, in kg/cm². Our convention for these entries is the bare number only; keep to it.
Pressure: 3.5
